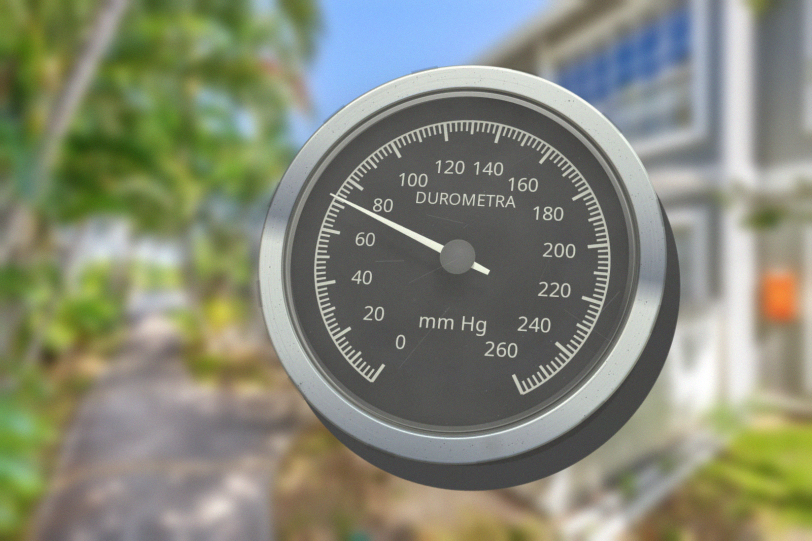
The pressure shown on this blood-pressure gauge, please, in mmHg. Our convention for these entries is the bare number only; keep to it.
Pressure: 72
